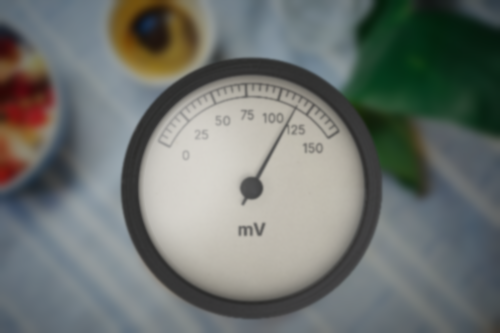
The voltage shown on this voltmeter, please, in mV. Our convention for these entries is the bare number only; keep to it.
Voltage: 115
